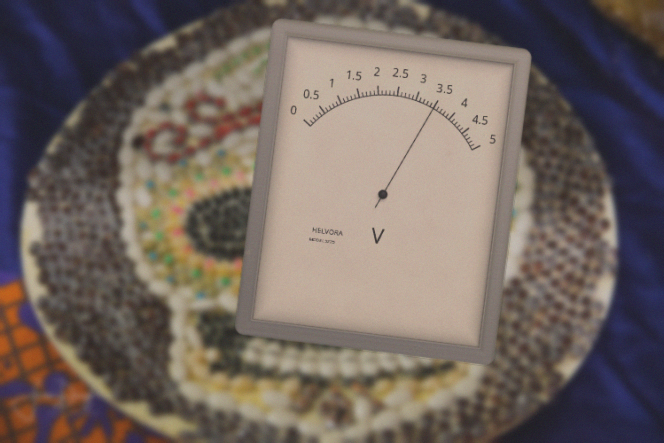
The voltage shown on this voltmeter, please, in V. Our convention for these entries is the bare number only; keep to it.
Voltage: 3.5
